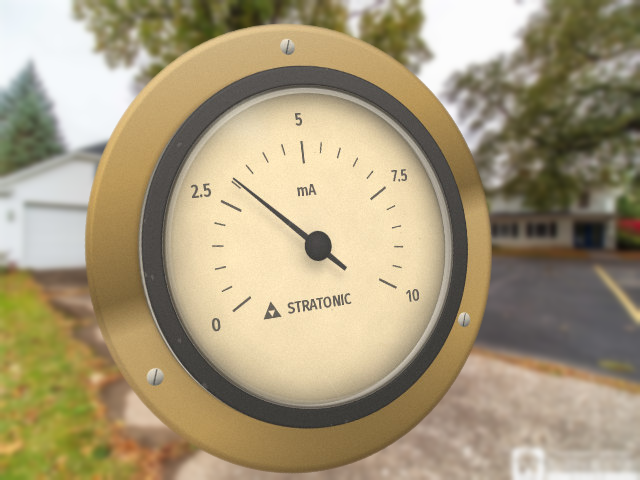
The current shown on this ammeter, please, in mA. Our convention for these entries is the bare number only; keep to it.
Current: 3
